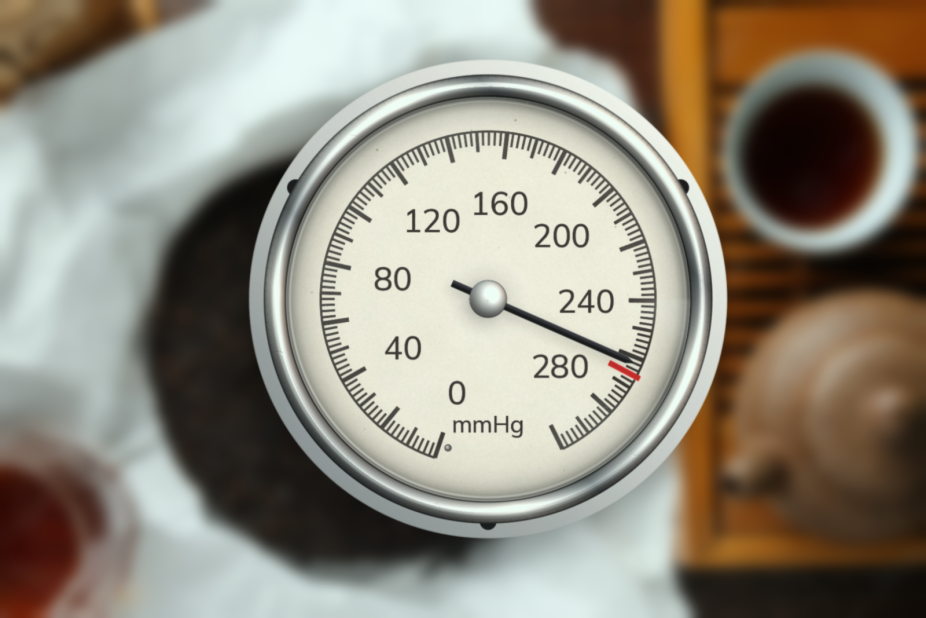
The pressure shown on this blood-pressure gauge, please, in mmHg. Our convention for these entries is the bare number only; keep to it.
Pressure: 262
